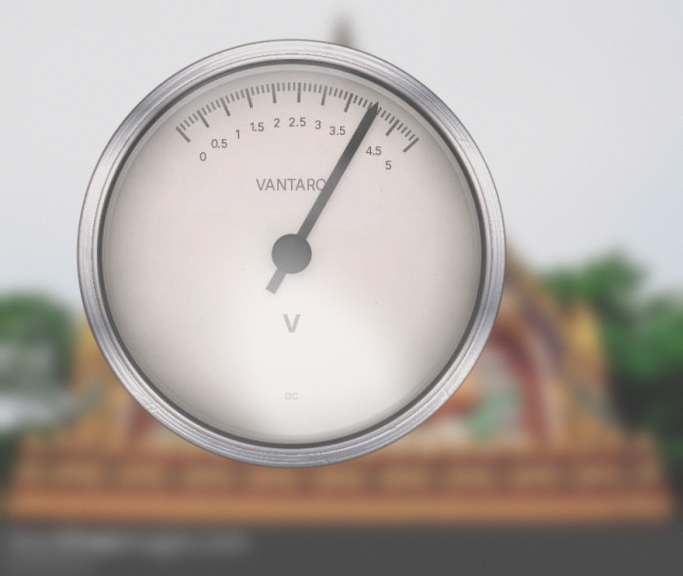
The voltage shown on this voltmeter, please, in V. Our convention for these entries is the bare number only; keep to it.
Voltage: 4
